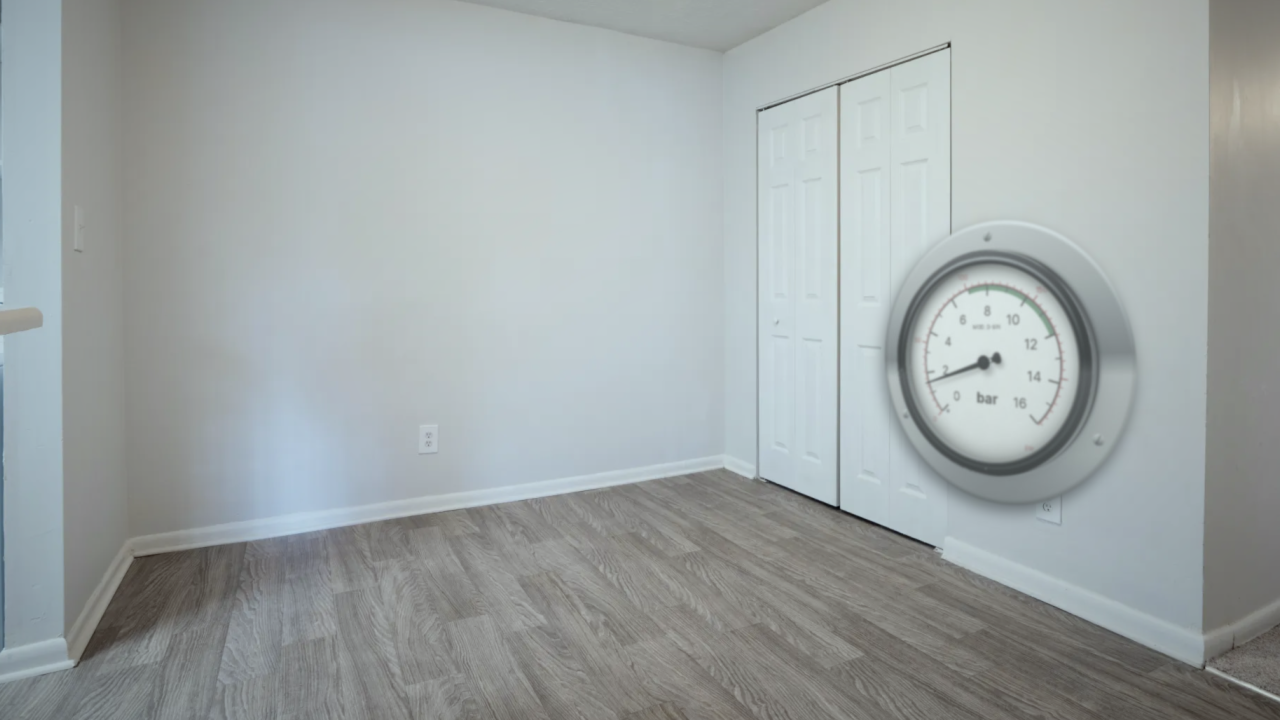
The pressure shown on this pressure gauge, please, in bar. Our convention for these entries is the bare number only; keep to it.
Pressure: 1.5
